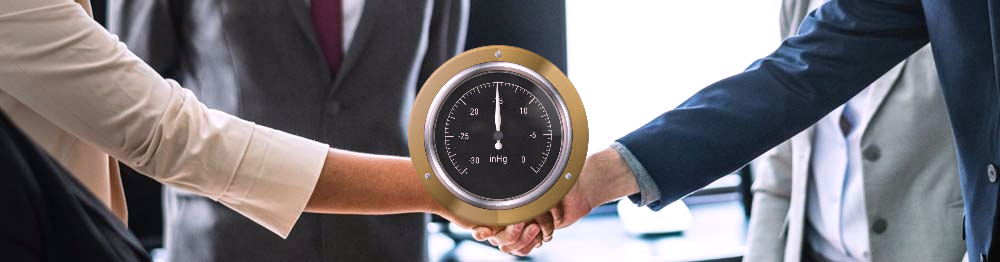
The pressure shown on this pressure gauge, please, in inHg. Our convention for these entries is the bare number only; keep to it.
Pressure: -15
